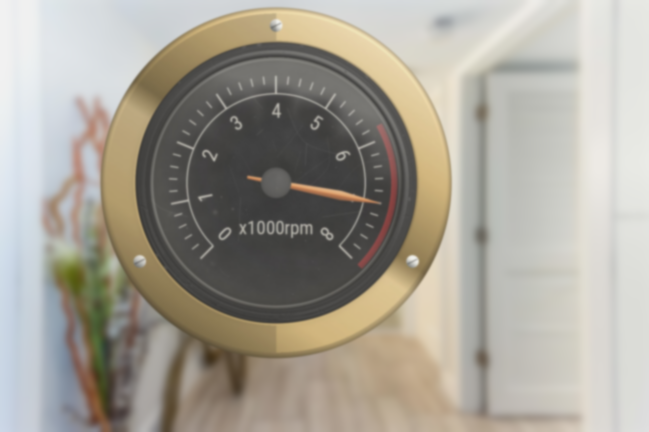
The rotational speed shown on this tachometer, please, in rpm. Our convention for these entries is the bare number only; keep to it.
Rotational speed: 7000
